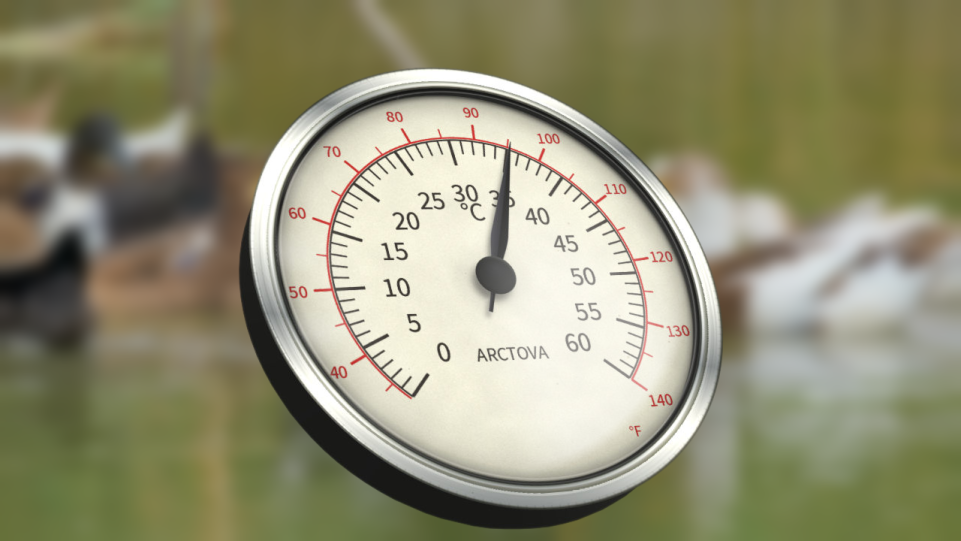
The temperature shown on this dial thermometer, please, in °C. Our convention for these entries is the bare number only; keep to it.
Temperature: 35
